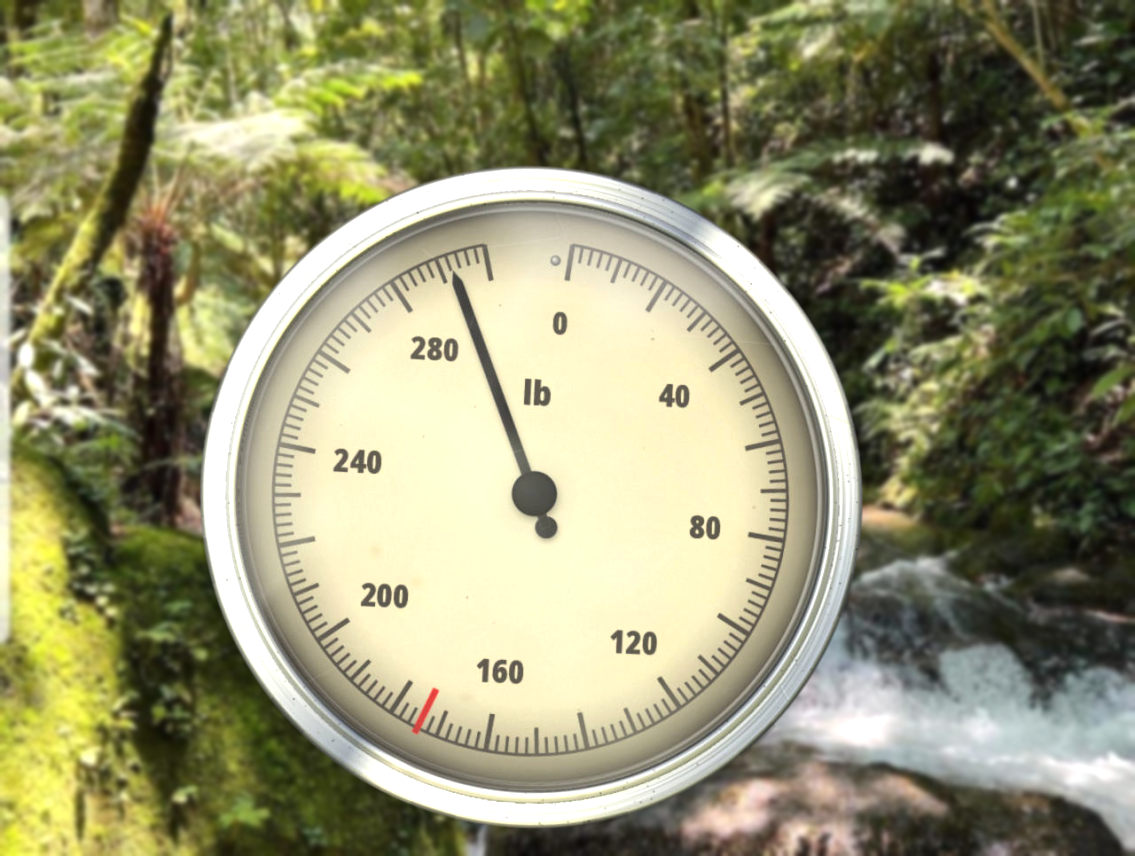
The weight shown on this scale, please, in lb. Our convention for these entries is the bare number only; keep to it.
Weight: 292
